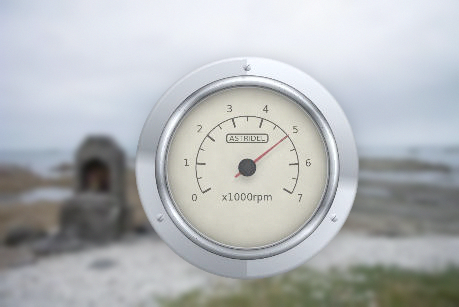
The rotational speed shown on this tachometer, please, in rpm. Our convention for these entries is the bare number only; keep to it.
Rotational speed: 5000
